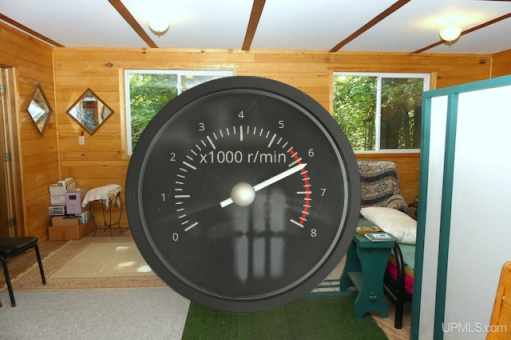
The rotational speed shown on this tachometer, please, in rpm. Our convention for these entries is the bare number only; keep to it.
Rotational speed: 6200
